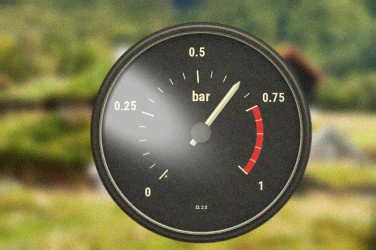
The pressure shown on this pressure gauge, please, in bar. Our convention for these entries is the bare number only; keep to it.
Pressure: 0.65
